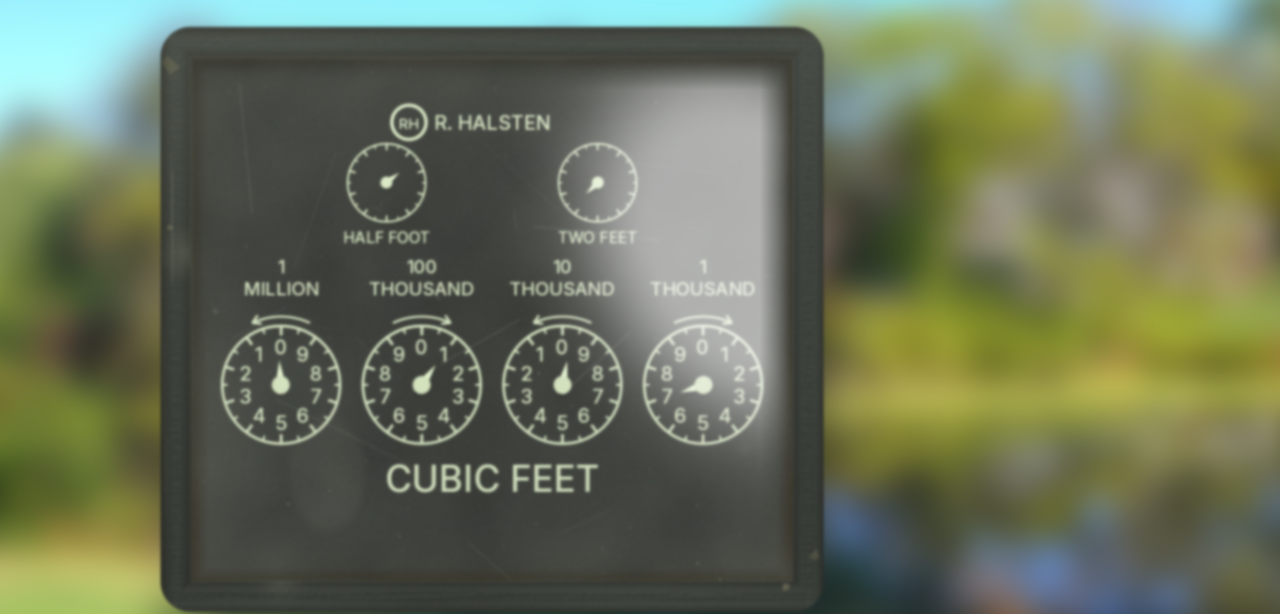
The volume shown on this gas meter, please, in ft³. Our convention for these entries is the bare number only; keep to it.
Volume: 9700
